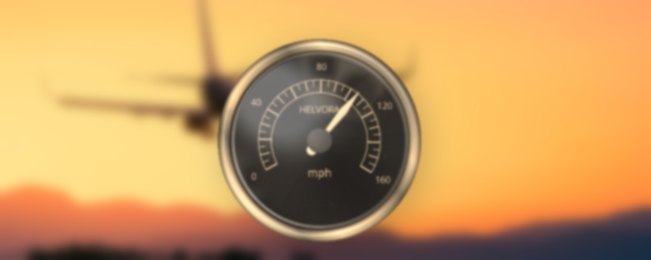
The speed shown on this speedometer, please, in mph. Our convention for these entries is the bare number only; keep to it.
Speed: 105
